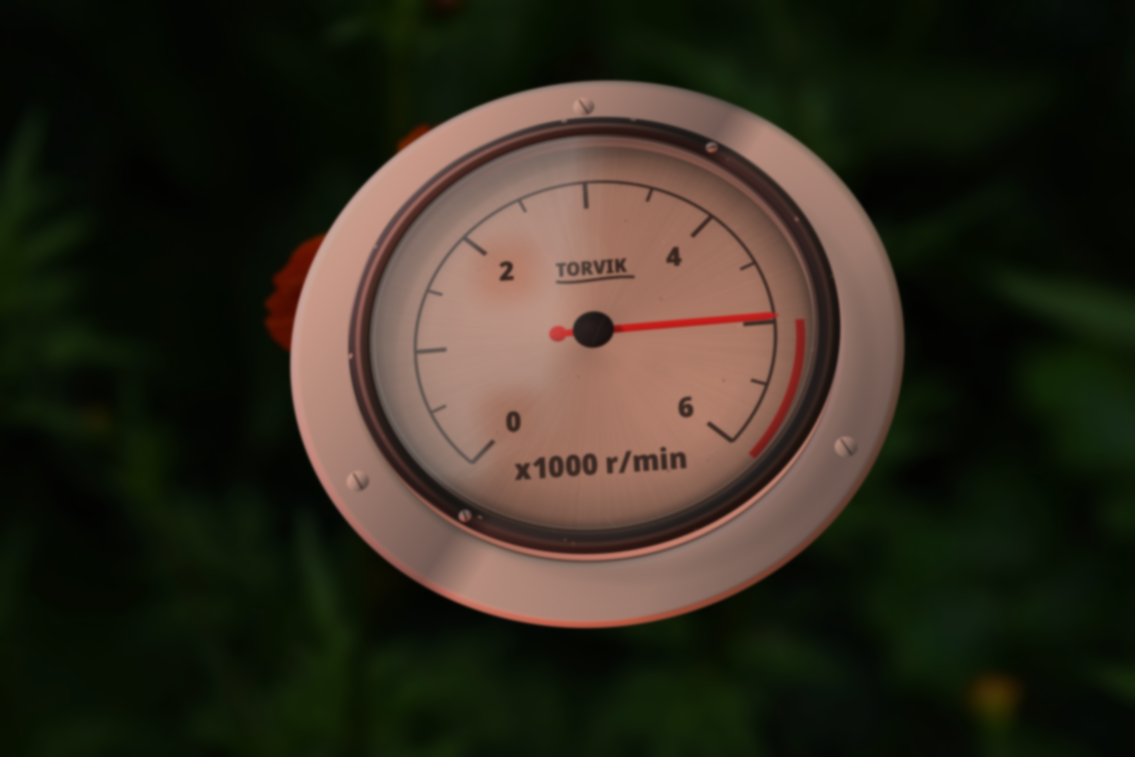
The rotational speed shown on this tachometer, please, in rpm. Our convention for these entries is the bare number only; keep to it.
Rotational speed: 5000
